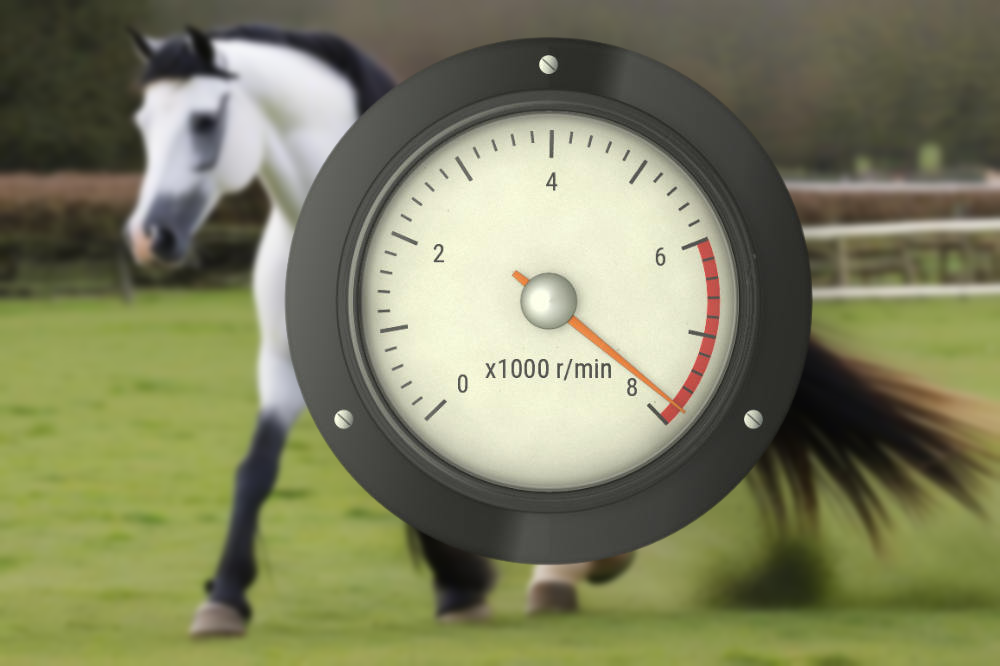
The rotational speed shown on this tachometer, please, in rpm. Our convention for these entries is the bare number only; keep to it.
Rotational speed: 7800
